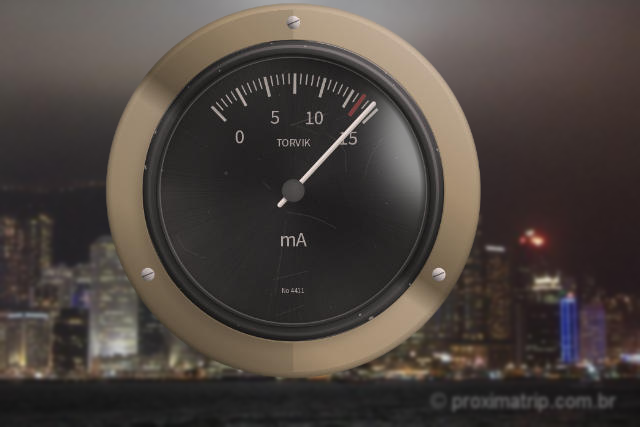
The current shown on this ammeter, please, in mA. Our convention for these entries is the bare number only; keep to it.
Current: 14.5
